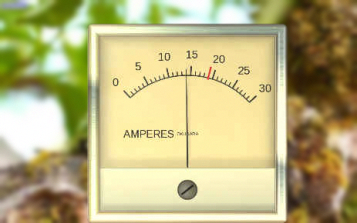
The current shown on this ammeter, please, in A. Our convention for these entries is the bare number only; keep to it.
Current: 14
